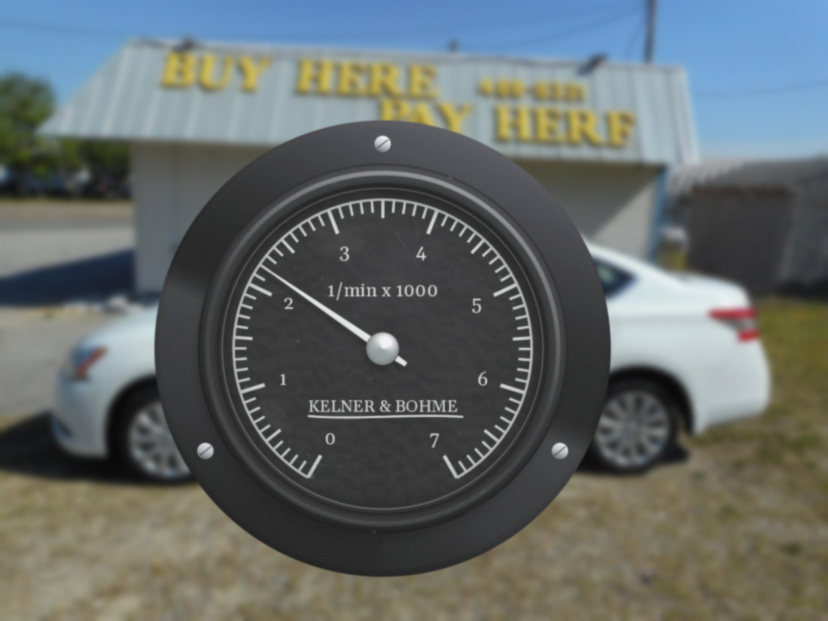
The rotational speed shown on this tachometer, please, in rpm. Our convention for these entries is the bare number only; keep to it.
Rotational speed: 2200
